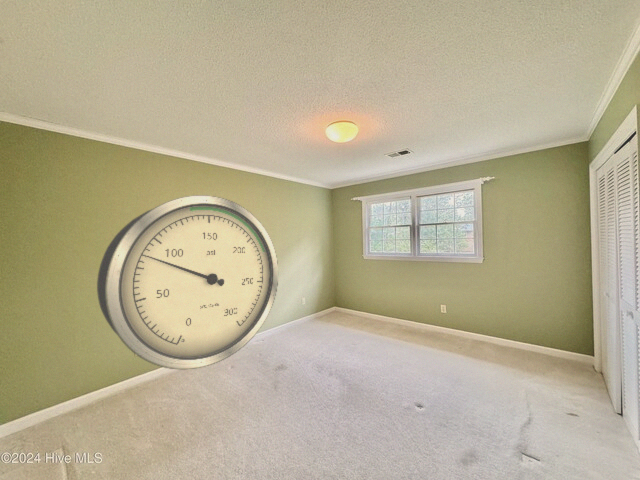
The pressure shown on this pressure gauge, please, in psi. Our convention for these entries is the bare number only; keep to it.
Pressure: 85
